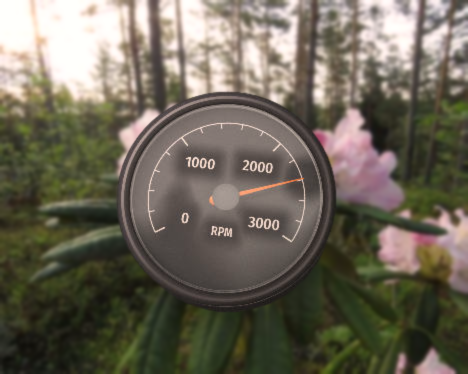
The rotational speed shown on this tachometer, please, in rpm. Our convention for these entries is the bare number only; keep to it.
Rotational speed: 2400
